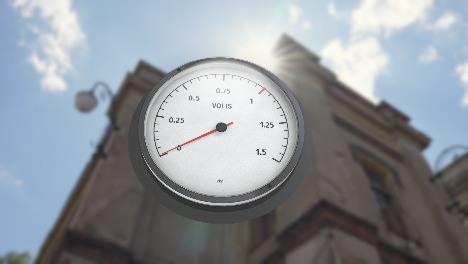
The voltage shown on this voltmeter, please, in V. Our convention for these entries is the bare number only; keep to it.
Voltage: 0
